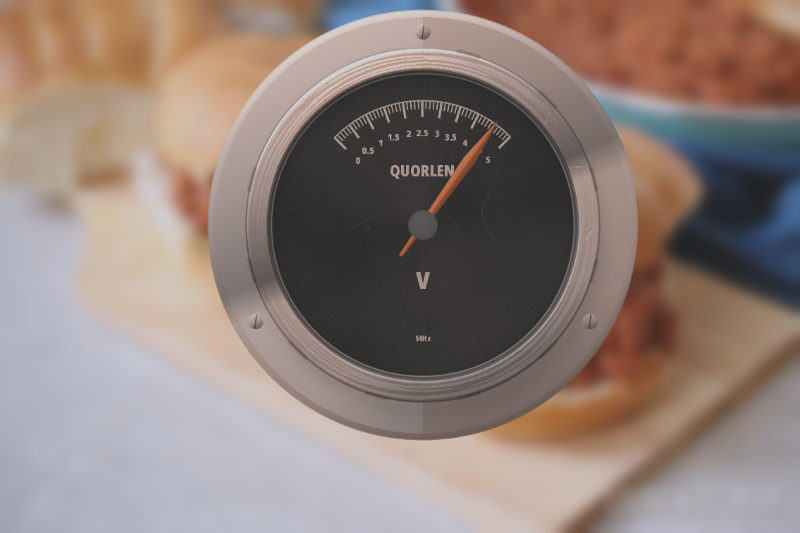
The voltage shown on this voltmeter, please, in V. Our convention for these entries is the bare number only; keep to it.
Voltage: 4.5
